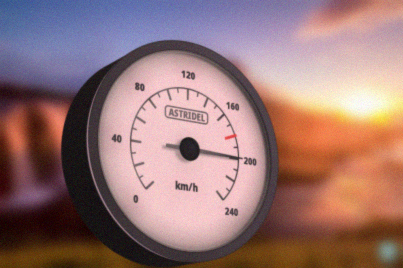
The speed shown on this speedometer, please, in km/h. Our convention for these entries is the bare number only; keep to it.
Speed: 200
